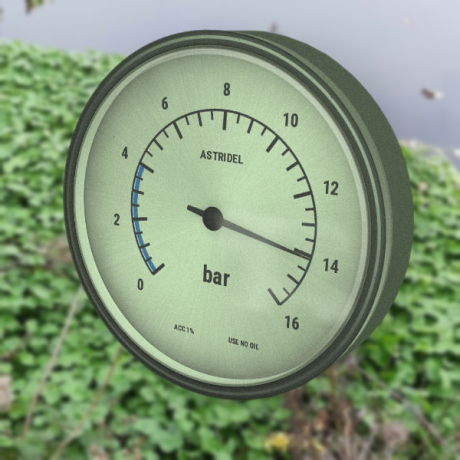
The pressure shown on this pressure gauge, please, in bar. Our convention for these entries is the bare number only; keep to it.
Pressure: 14
